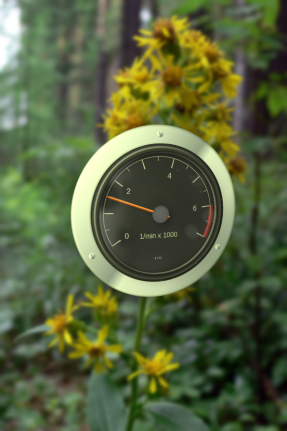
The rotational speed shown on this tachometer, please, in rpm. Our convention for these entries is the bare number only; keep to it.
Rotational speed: 1500
